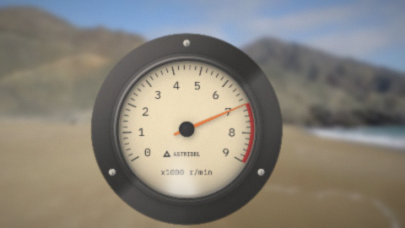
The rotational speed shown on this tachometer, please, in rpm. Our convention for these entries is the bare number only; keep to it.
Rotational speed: 7000
